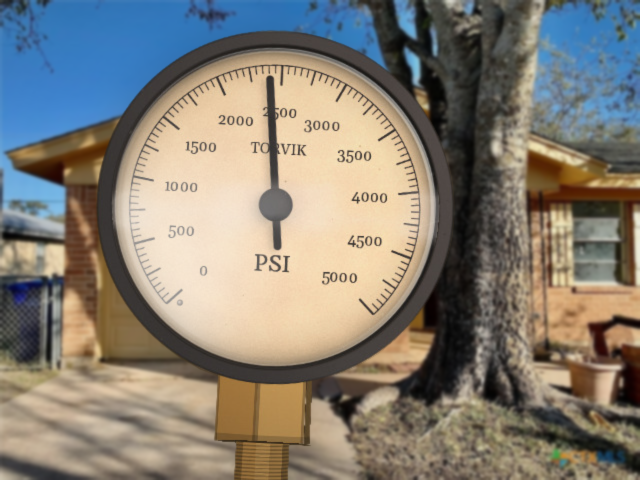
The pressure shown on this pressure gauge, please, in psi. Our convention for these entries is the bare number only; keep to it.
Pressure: 2400
